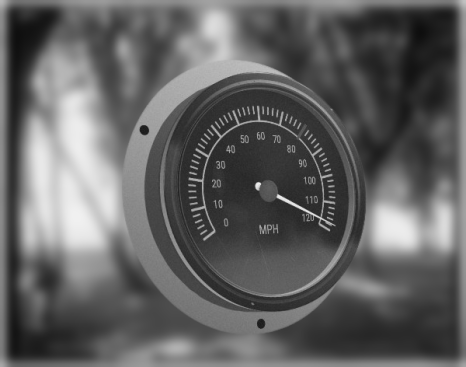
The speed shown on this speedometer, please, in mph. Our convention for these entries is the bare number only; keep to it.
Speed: 118
